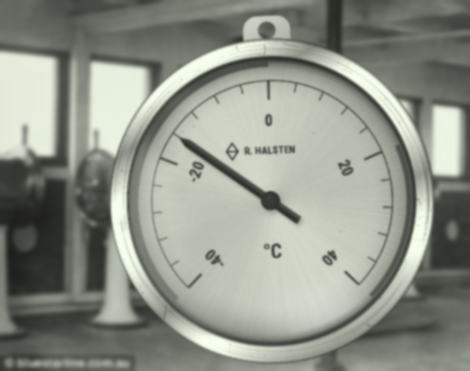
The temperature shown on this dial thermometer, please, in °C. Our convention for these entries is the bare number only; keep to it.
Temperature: -16
